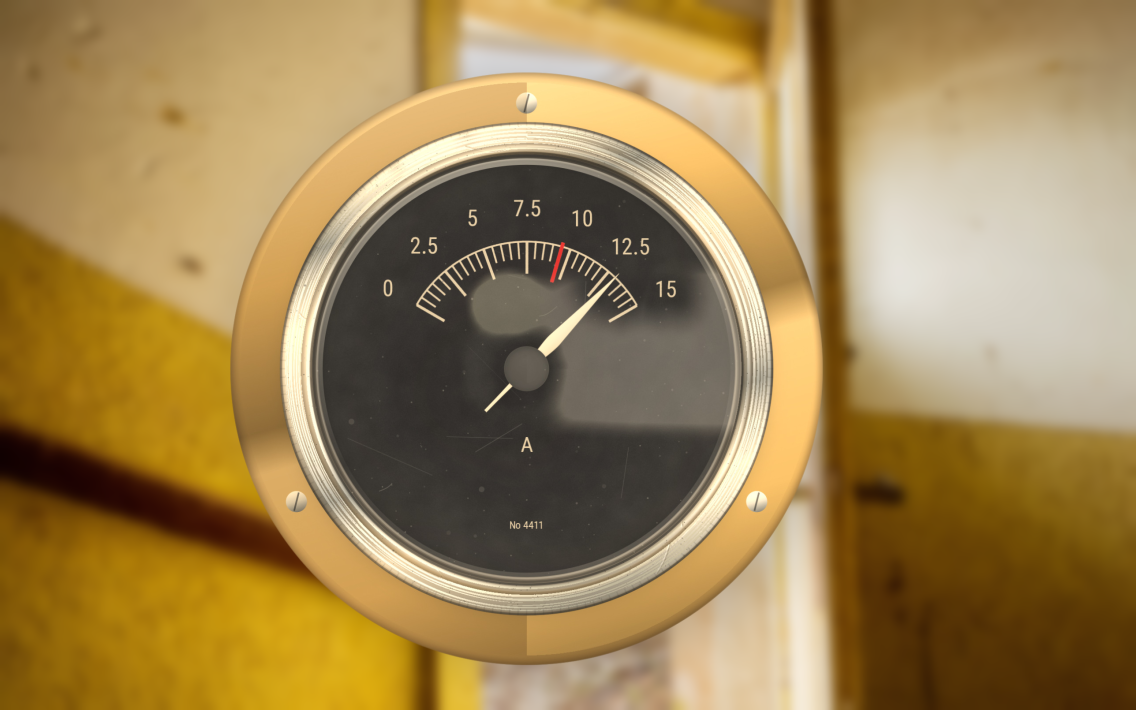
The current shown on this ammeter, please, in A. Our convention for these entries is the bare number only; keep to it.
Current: 13
